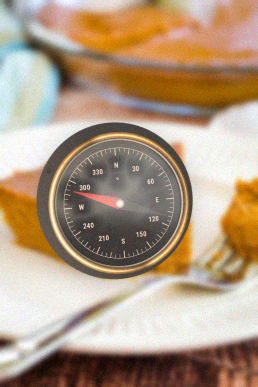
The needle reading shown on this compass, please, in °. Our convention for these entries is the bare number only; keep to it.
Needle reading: 290
